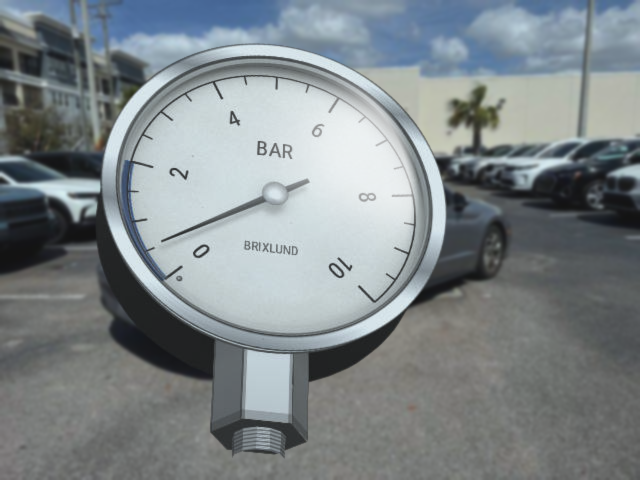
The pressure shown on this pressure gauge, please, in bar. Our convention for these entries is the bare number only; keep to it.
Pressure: 0.5
